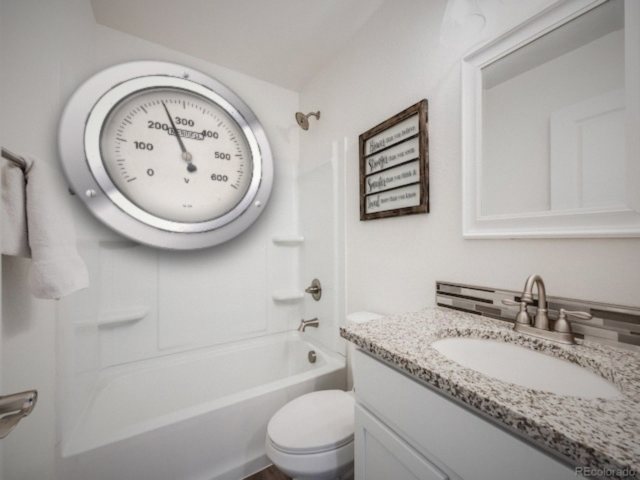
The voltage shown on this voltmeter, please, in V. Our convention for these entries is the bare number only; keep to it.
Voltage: 250
